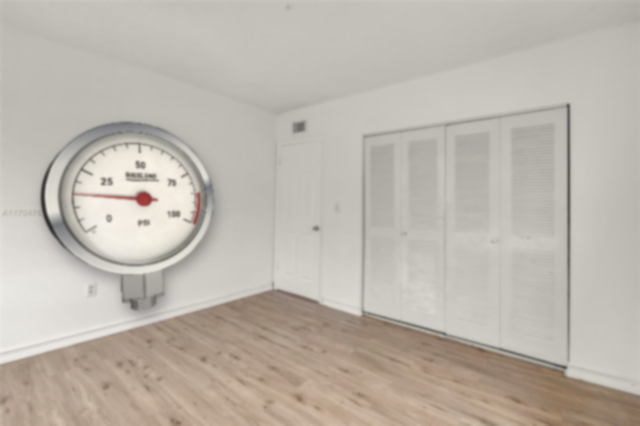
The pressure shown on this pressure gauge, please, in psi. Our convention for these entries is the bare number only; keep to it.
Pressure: 15
